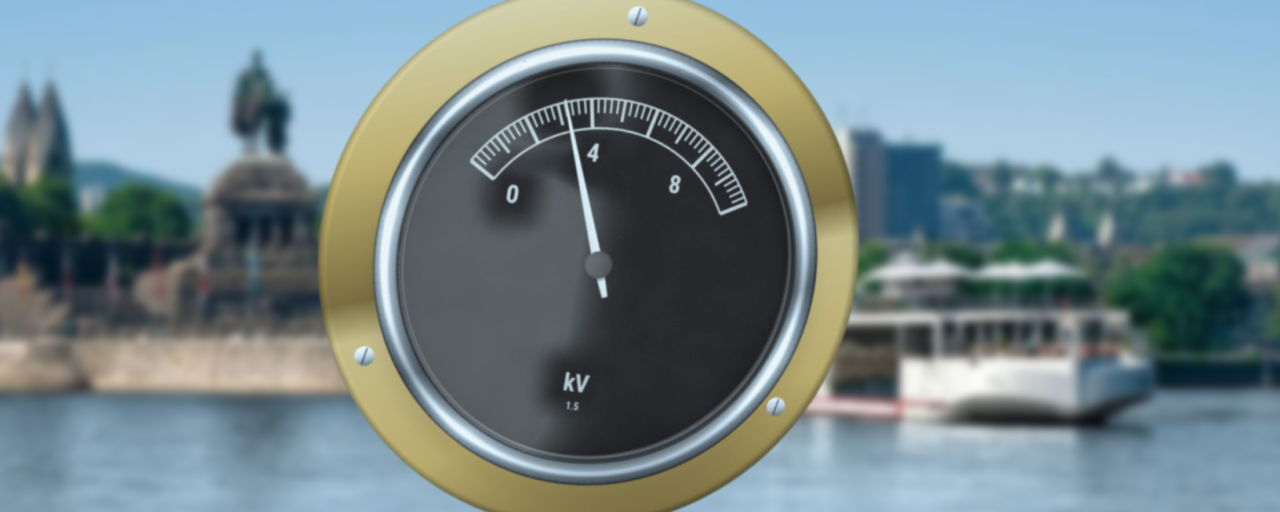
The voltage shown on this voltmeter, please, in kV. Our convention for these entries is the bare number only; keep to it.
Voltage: 3.2
